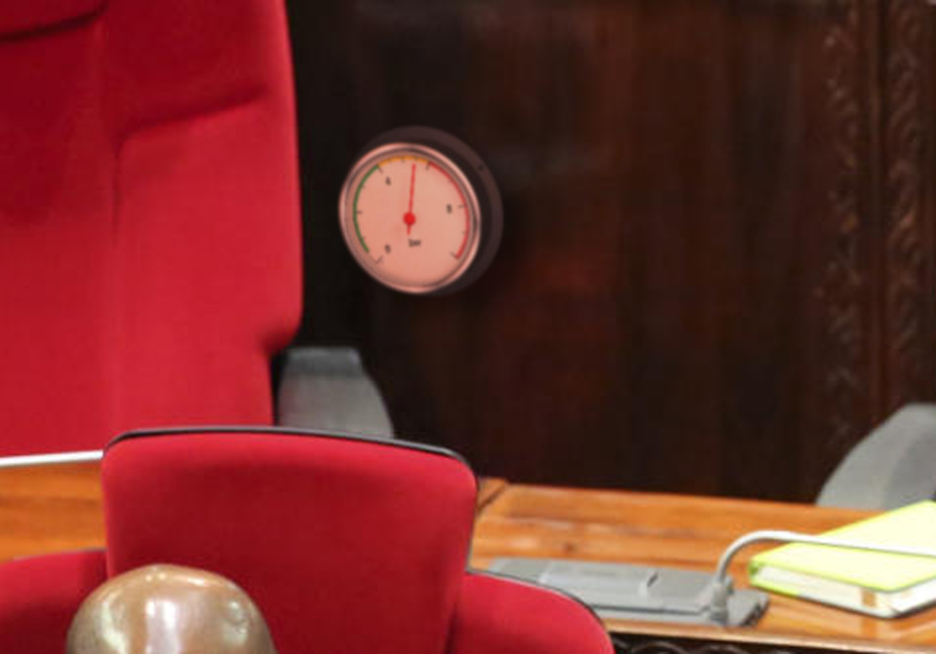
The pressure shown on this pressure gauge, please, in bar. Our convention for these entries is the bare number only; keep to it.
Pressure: 5.5
